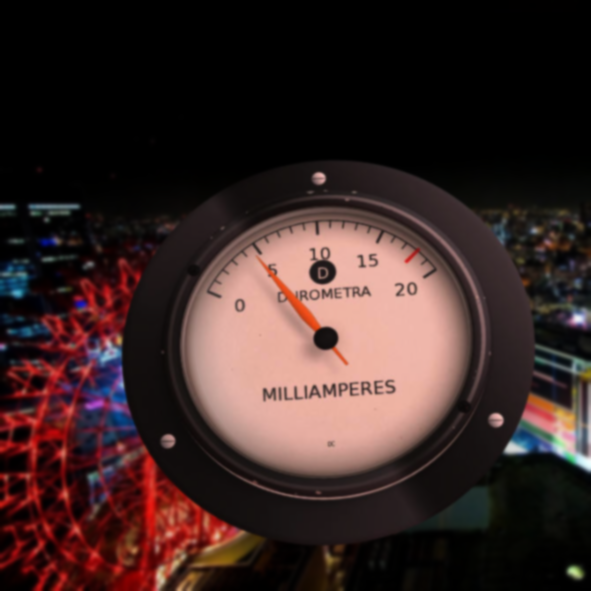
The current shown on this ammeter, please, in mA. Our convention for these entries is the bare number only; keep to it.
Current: 4.5
